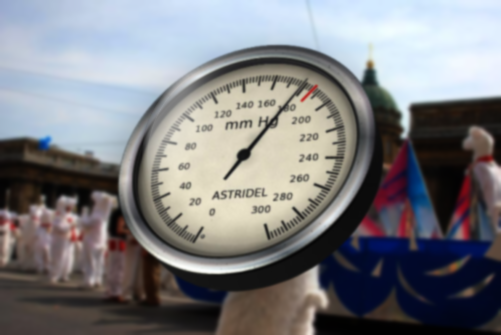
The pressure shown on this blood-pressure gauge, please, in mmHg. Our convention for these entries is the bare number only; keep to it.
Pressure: 180
